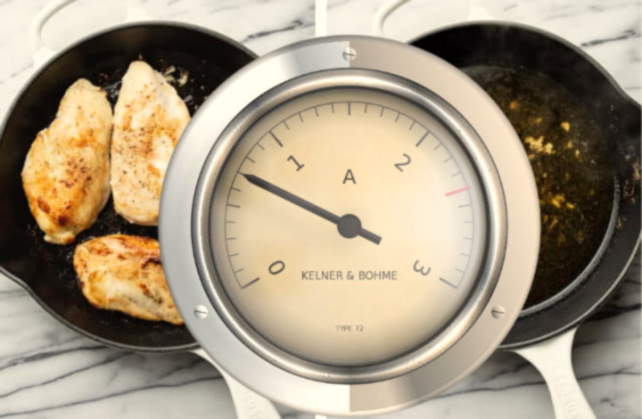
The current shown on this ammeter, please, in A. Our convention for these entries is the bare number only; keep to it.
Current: 0.7
